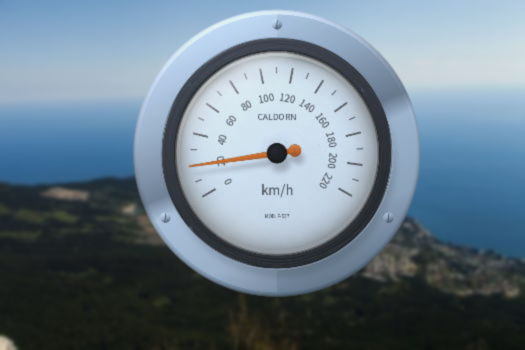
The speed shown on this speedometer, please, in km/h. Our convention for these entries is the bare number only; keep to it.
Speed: 20
